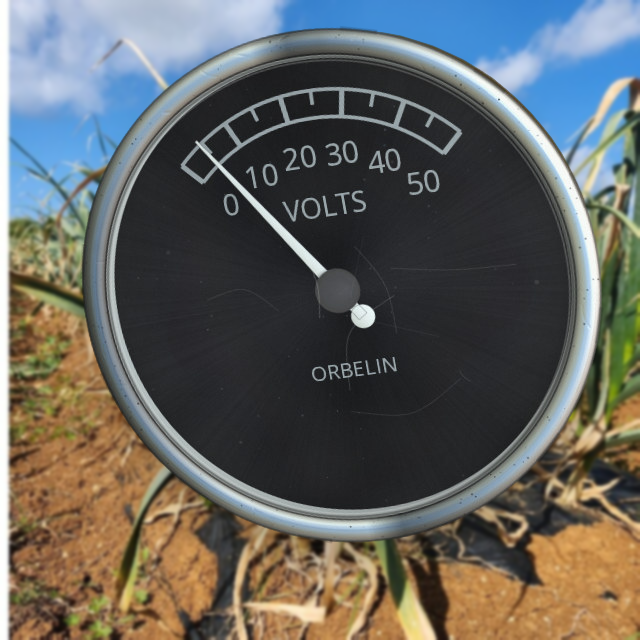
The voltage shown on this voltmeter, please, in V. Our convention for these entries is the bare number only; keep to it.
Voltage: 5
